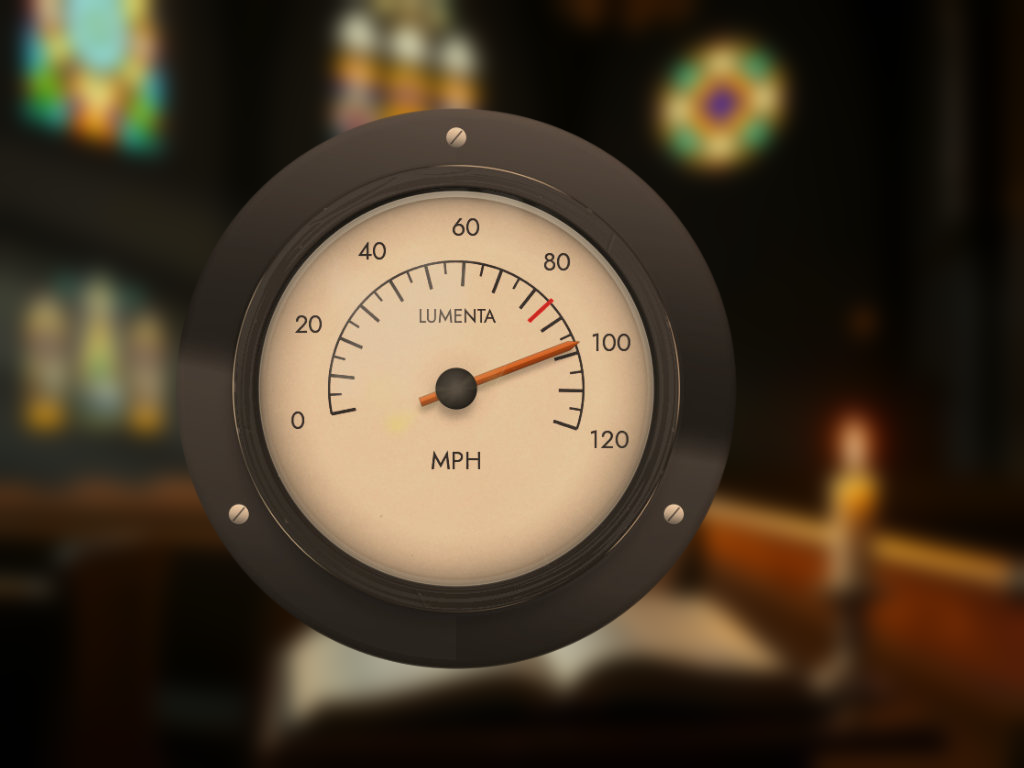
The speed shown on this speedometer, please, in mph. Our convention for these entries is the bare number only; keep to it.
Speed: 97.5
